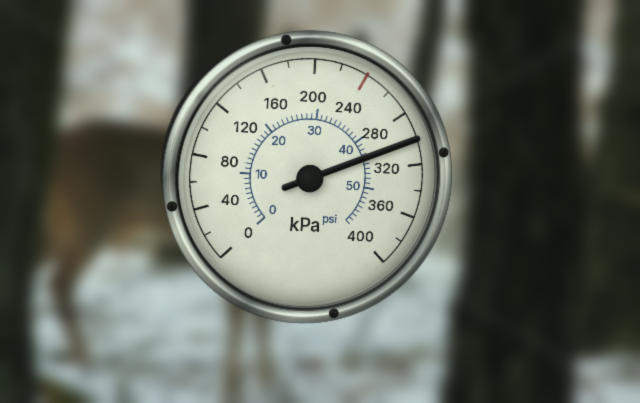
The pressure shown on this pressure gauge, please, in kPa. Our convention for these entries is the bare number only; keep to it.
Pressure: 300
